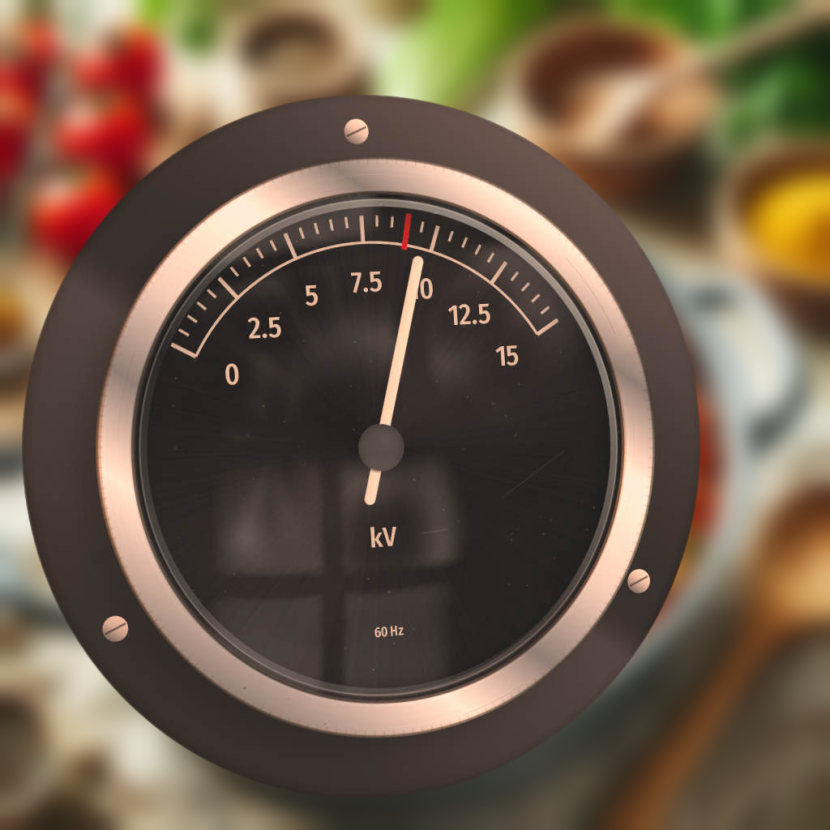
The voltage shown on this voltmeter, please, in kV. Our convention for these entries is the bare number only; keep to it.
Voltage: 9.5
